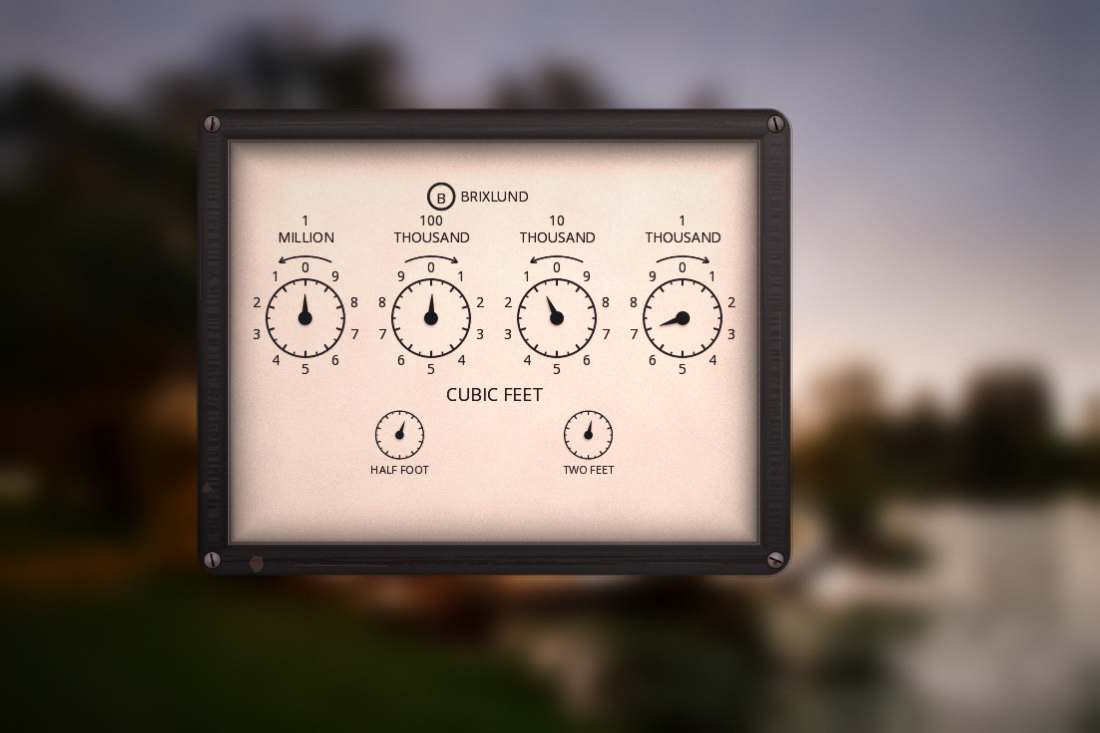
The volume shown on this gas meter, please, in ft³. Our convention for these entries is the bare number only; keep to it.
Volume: 700
